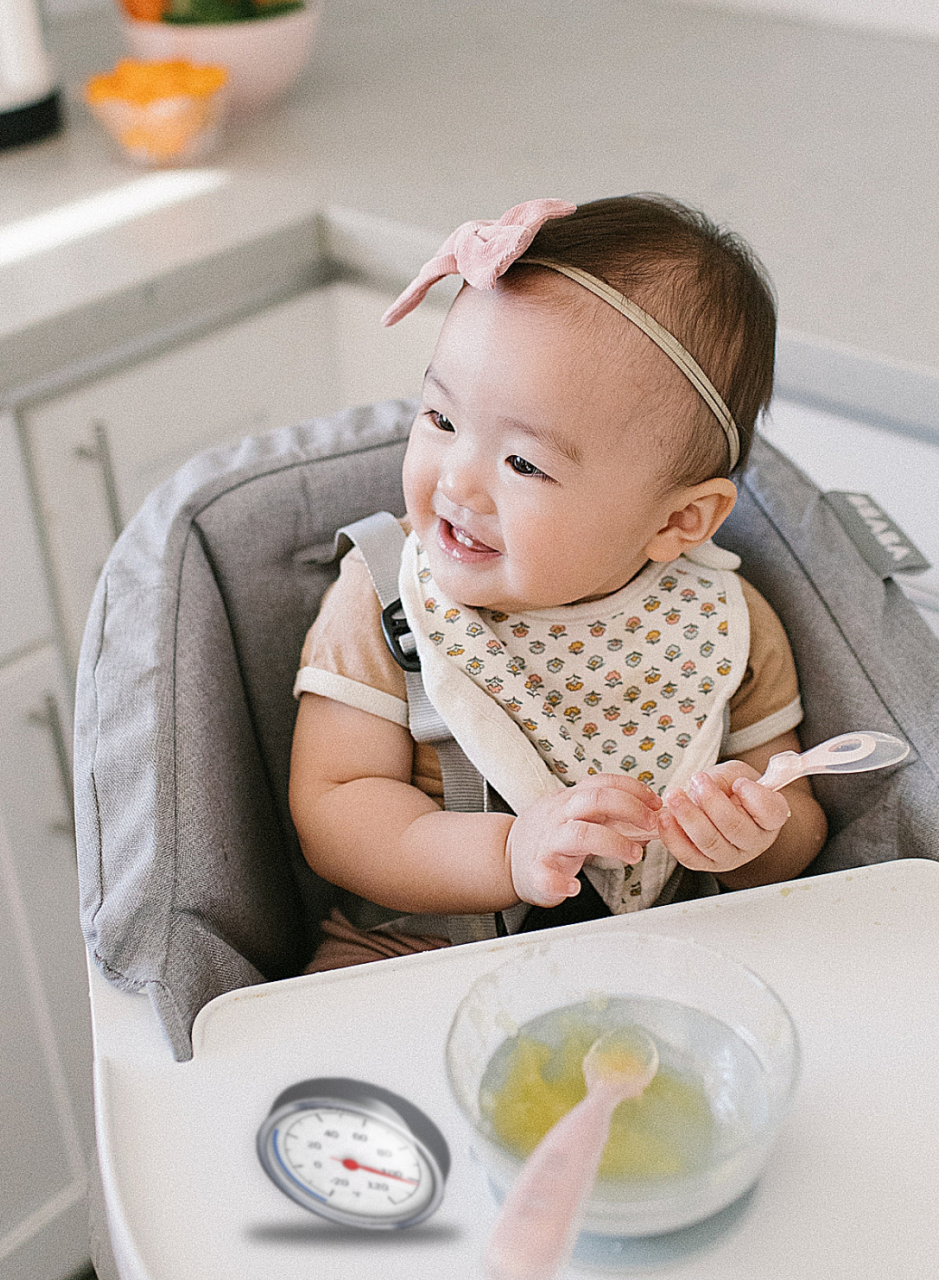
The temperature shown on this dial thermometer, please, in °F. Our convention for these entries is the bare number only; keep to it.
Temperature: 100
